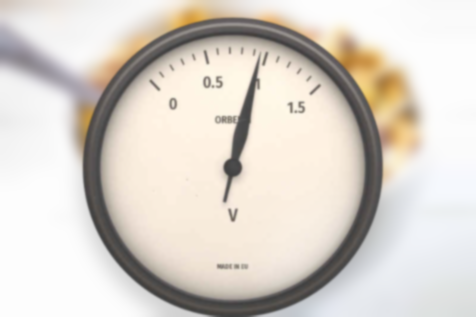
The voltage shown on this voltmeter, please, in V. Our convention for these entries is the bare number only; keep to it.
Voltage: 0.95
